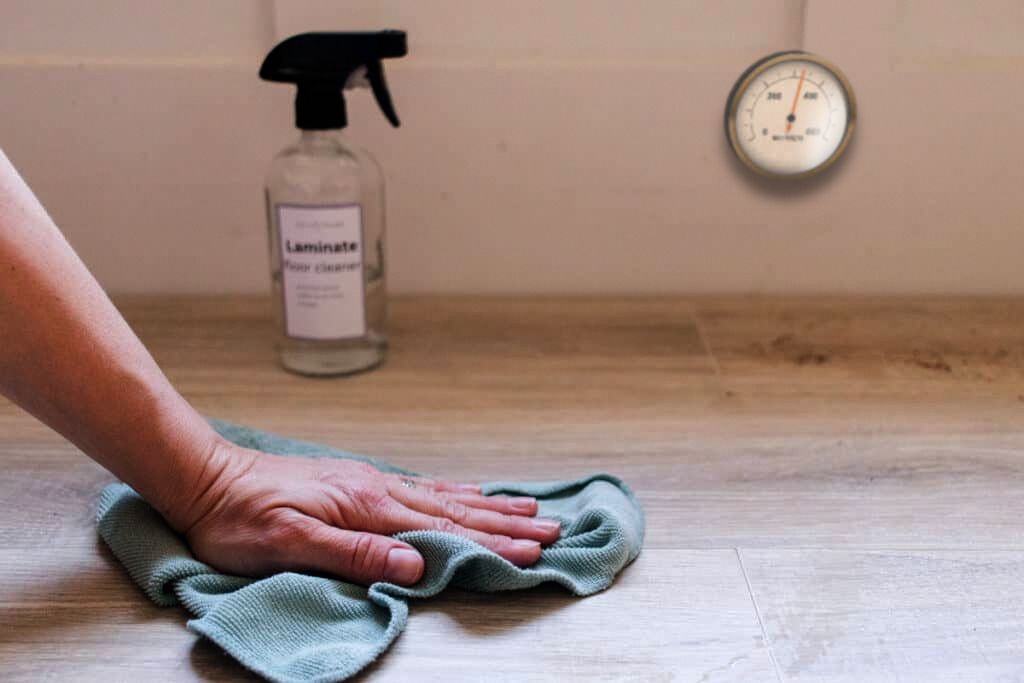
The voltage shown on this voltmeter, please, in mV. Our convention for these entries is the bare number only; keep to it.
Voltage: 325
